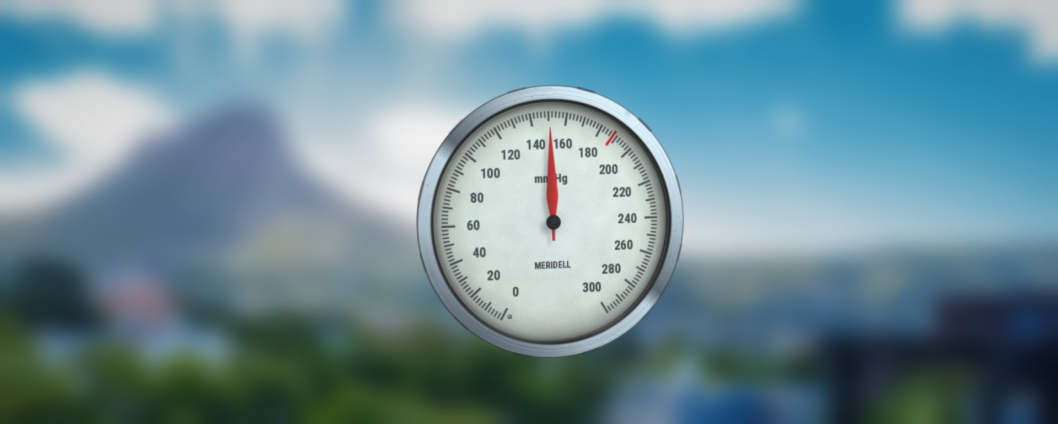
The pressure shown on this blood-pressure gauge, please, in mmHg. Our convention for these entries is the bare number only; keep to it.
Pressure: 150
